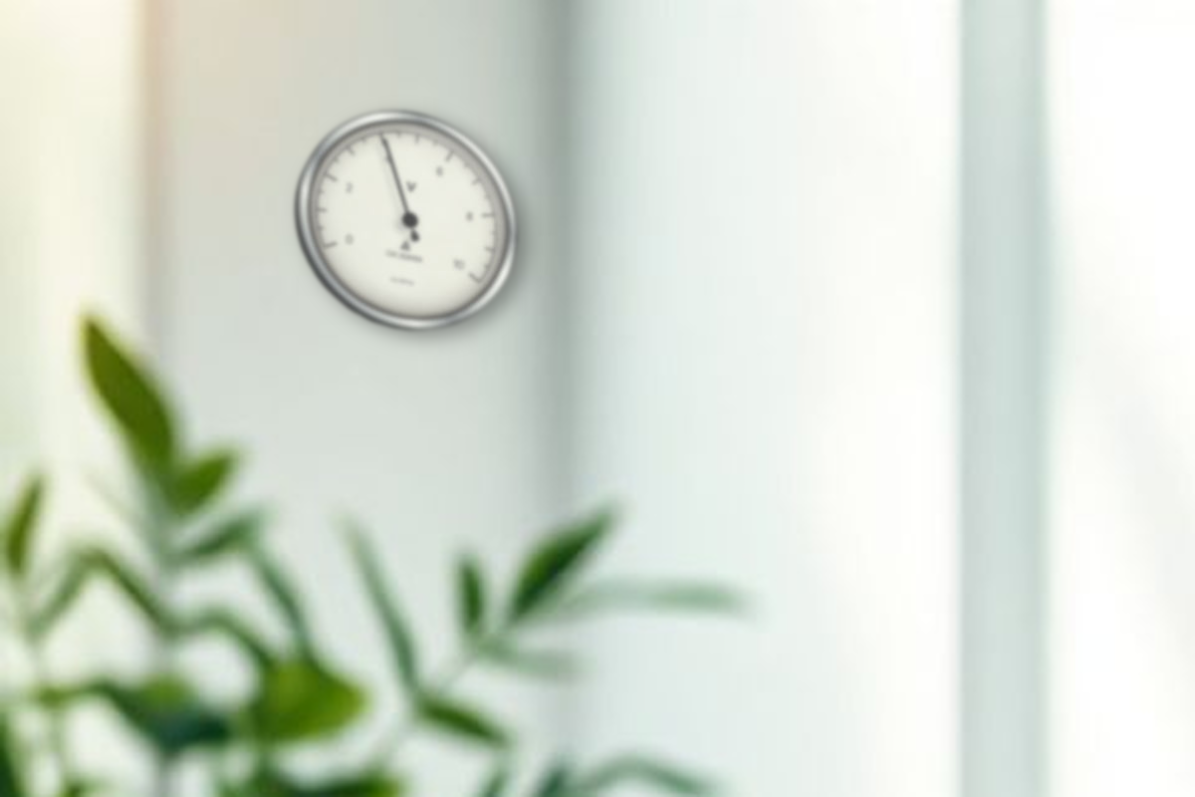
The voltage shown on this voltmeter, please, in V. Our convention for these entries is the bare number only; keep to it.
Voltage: 4
